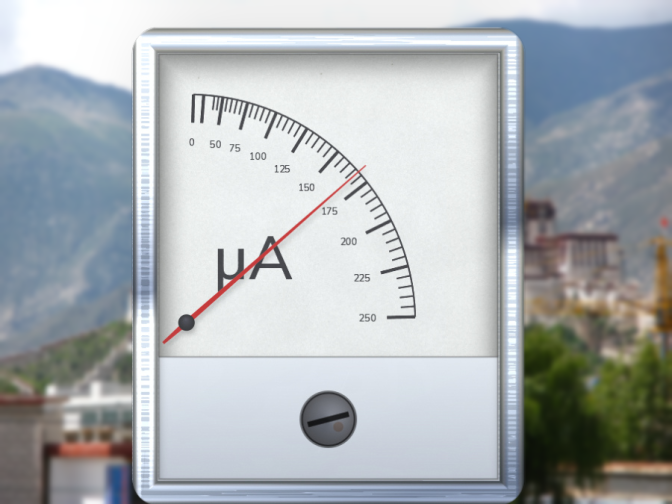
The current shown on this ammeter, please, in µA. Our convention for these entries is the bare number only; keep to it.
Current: 167.5
